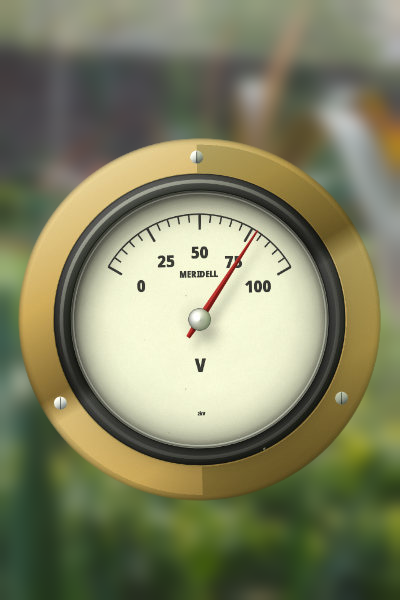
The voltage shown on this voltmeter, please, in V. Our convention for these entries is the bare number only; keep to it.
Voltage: 77.5
